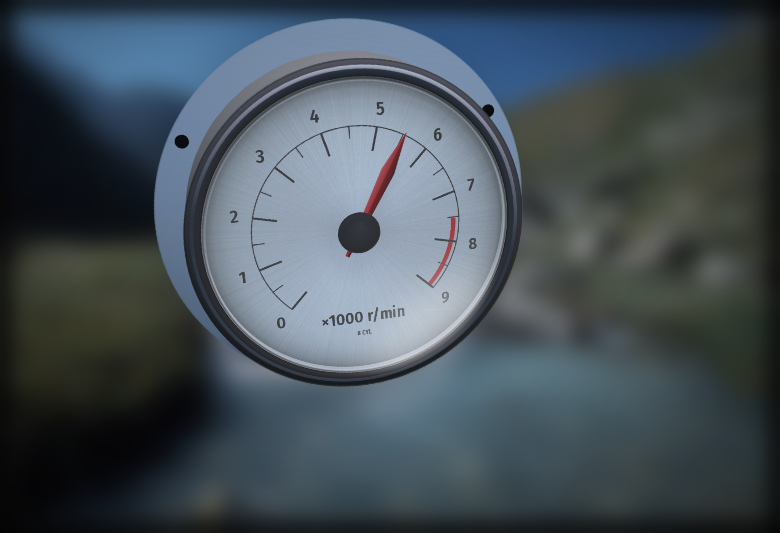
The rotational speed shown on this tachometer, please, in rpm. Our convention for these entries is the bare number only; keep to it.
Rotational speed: 5500
